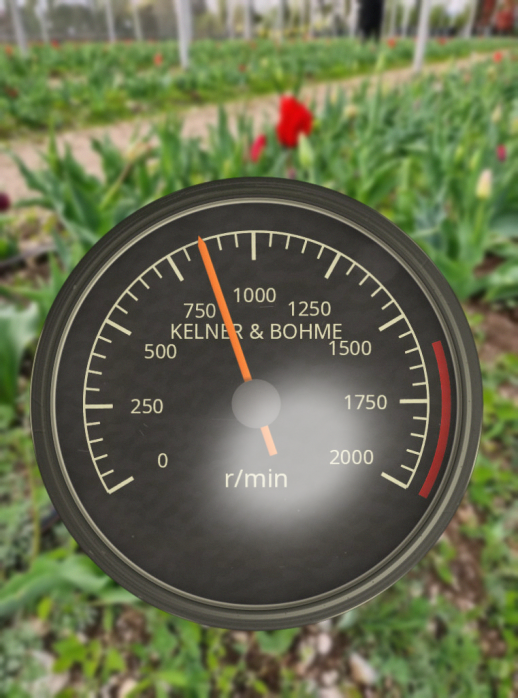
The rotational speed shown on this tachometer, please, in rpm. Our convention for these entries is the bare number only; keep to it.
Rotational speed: 850
